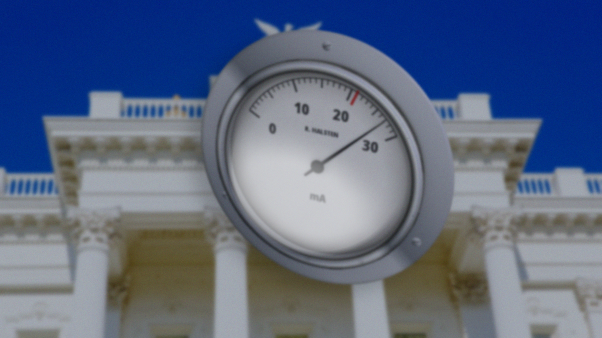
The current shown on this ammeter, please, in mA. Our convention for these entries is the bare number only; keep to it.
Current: 27
